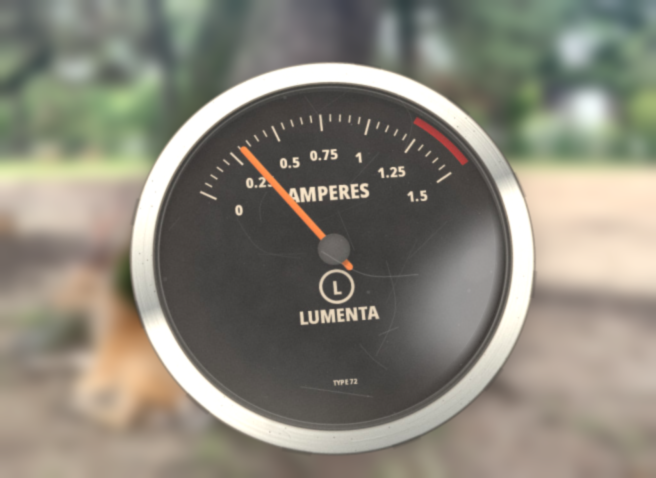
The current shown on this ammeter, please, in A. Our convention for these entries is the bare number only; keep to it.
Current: 0.3
